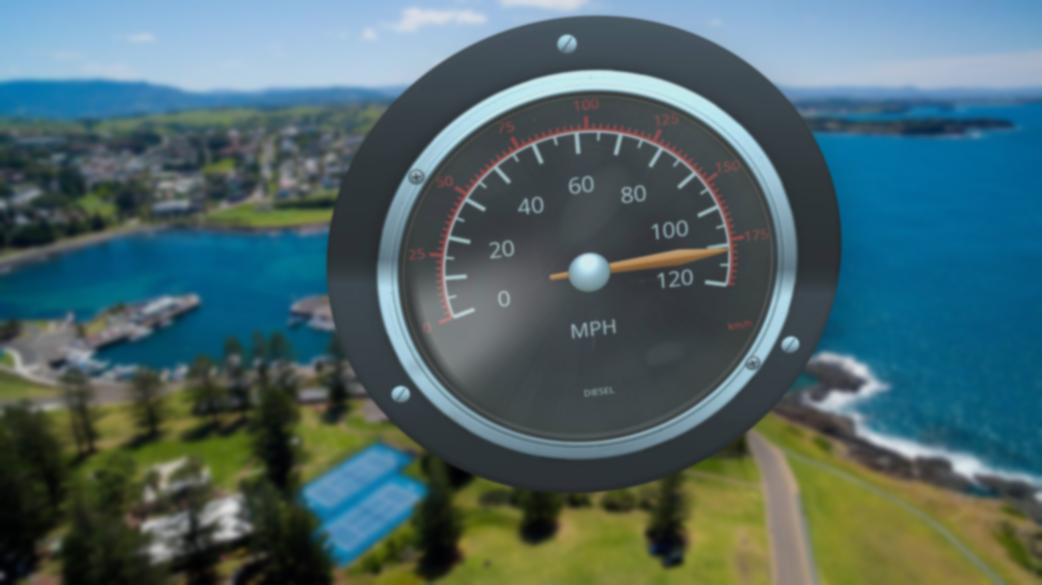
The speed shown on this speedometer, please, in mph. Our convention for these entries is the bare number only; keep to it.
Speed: 110
